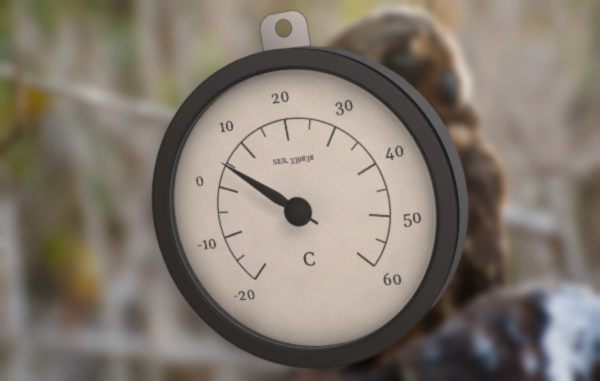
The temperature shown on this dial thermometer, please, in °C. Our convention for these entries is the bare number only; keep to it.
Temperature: 5
